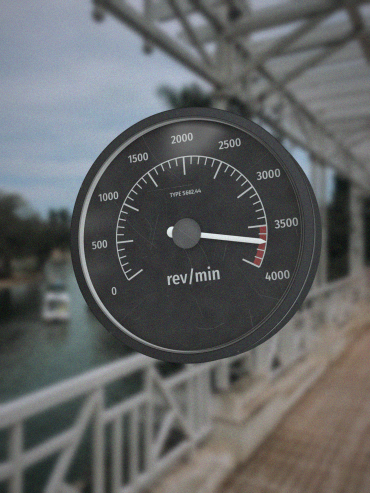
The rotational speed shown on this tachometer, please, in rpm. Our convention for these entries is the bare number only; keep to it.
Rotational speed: 3700
